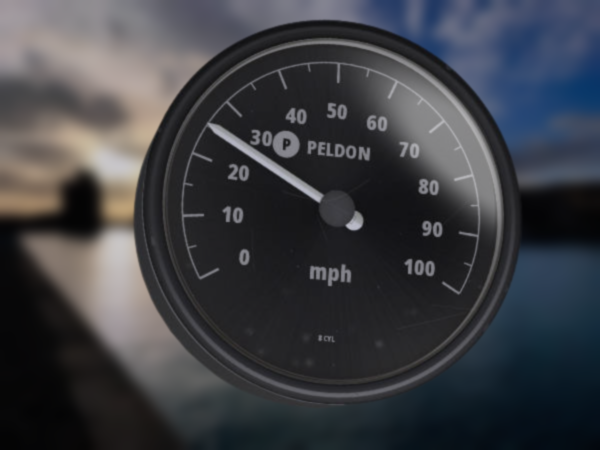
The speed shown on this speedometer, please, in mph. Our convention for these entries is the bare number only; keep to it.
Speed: 25
